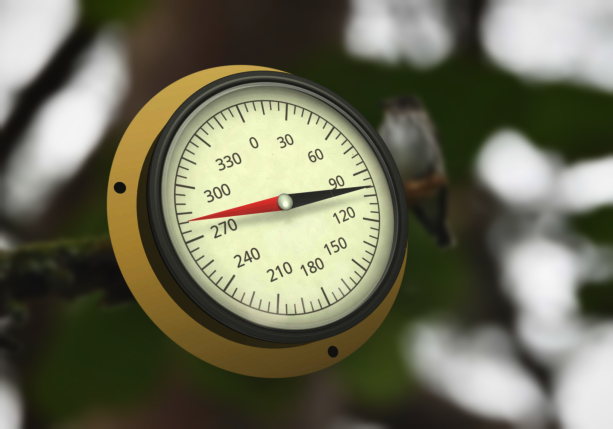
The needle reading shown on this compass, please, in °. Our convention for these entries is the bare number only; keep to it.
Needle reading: 280
